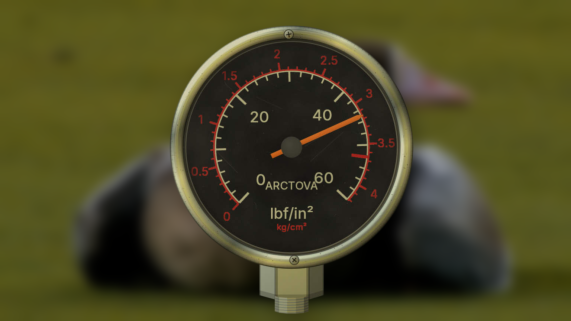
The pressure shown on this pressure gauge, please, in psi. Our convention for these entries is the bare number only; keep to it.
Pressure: 45
